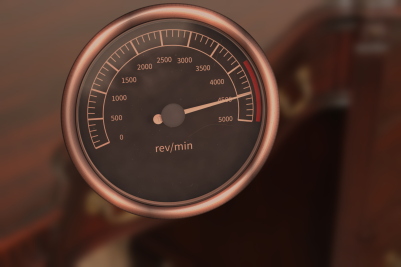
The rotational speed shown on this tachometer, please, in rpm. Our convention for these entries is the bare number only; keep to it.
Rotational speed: 4500
